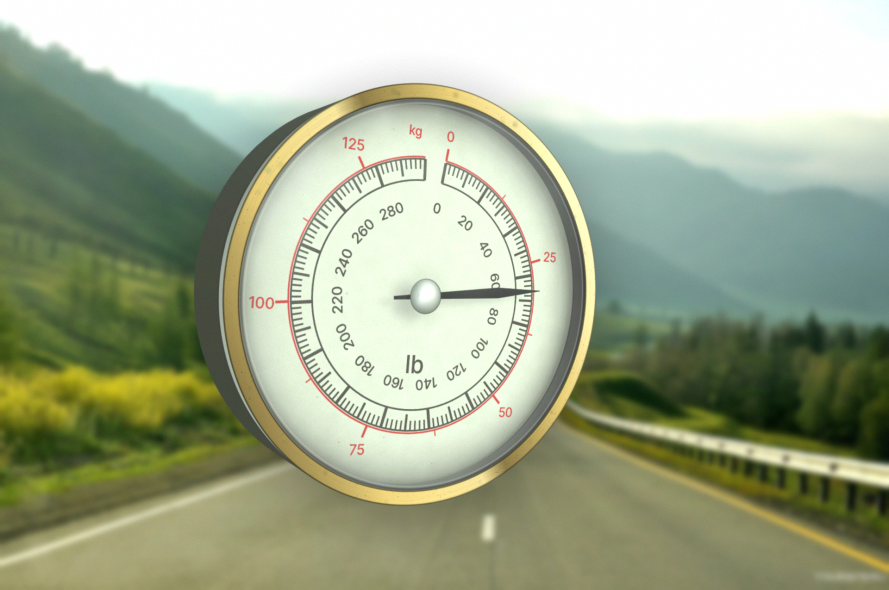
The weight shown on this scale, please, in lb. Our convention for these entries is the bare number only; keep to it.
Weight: 66
